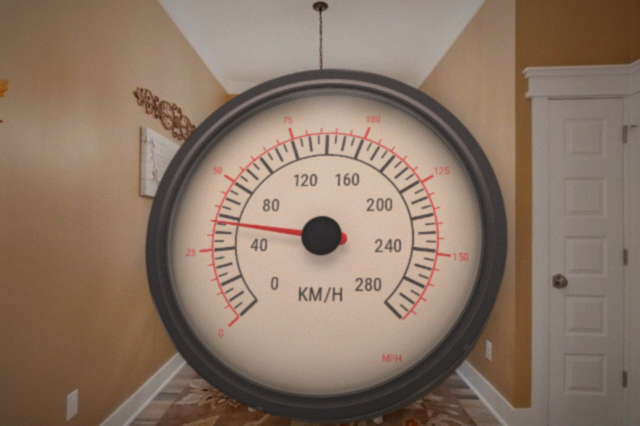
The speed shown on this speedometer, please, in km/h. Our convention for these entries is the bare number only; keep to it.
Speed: 55
